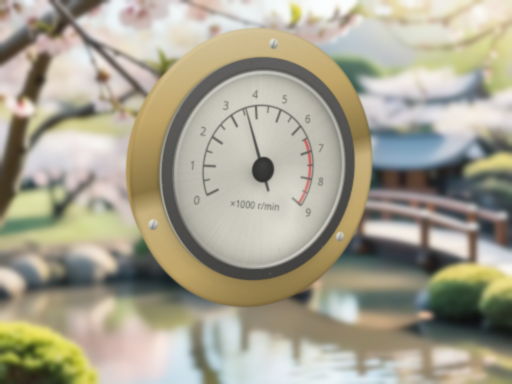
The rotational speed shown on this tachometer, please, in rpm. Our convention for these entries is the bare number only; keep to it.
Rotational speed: 3500
